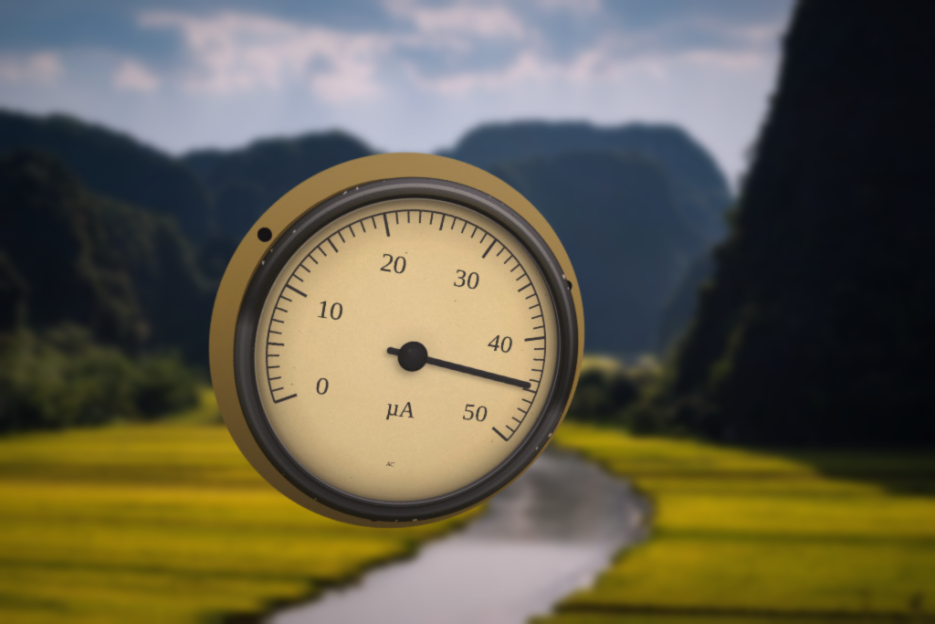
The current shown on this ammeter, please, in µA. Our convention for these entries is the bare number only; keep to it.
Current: 44.5
